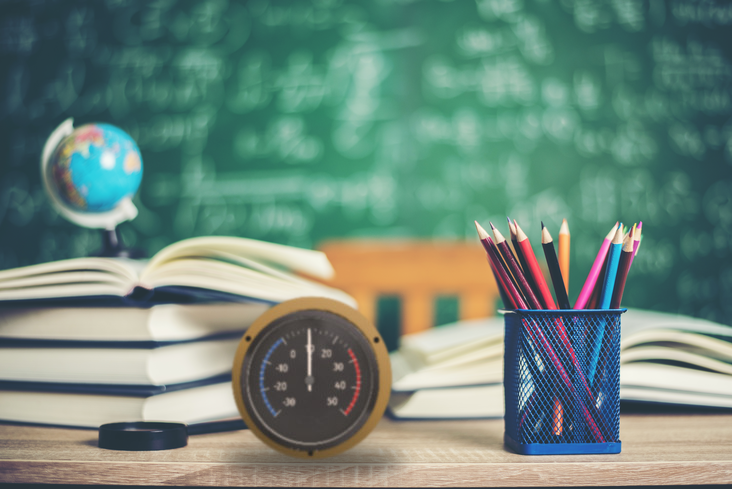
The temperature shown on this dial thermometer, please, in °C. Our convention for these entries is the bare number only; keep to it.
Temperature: 10
